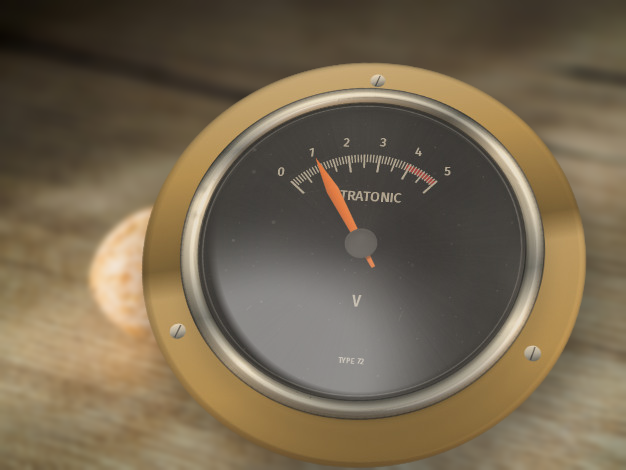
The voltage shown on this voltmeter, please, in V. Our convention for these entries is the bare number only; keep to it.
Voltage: 1
